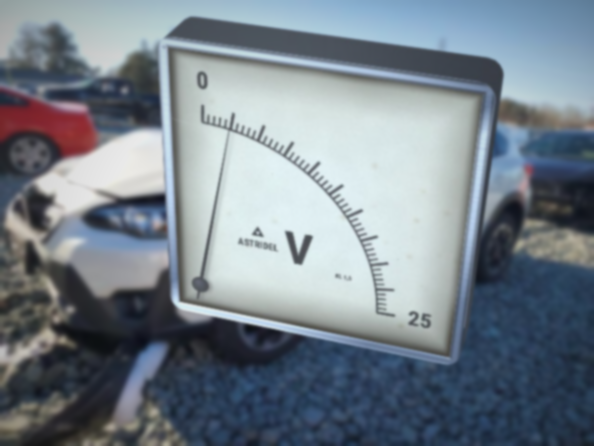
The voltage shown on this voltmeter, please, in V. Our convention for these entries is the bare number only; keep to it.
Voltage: 2.5
